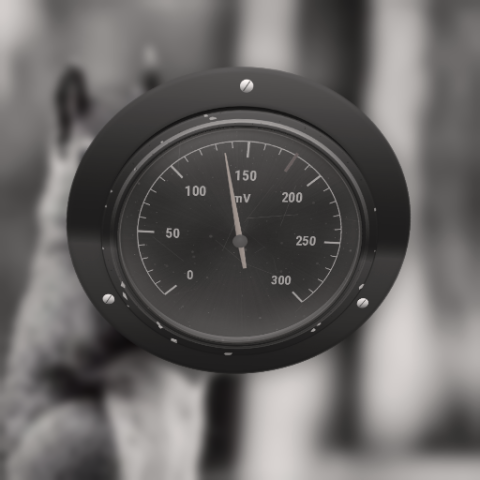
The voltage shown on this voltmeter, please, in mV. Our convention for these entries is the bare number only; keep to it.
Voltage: 135
